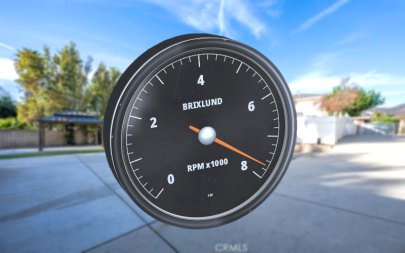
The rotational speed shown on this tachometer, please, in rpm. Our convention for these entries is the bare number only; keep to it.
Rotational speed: 7700
